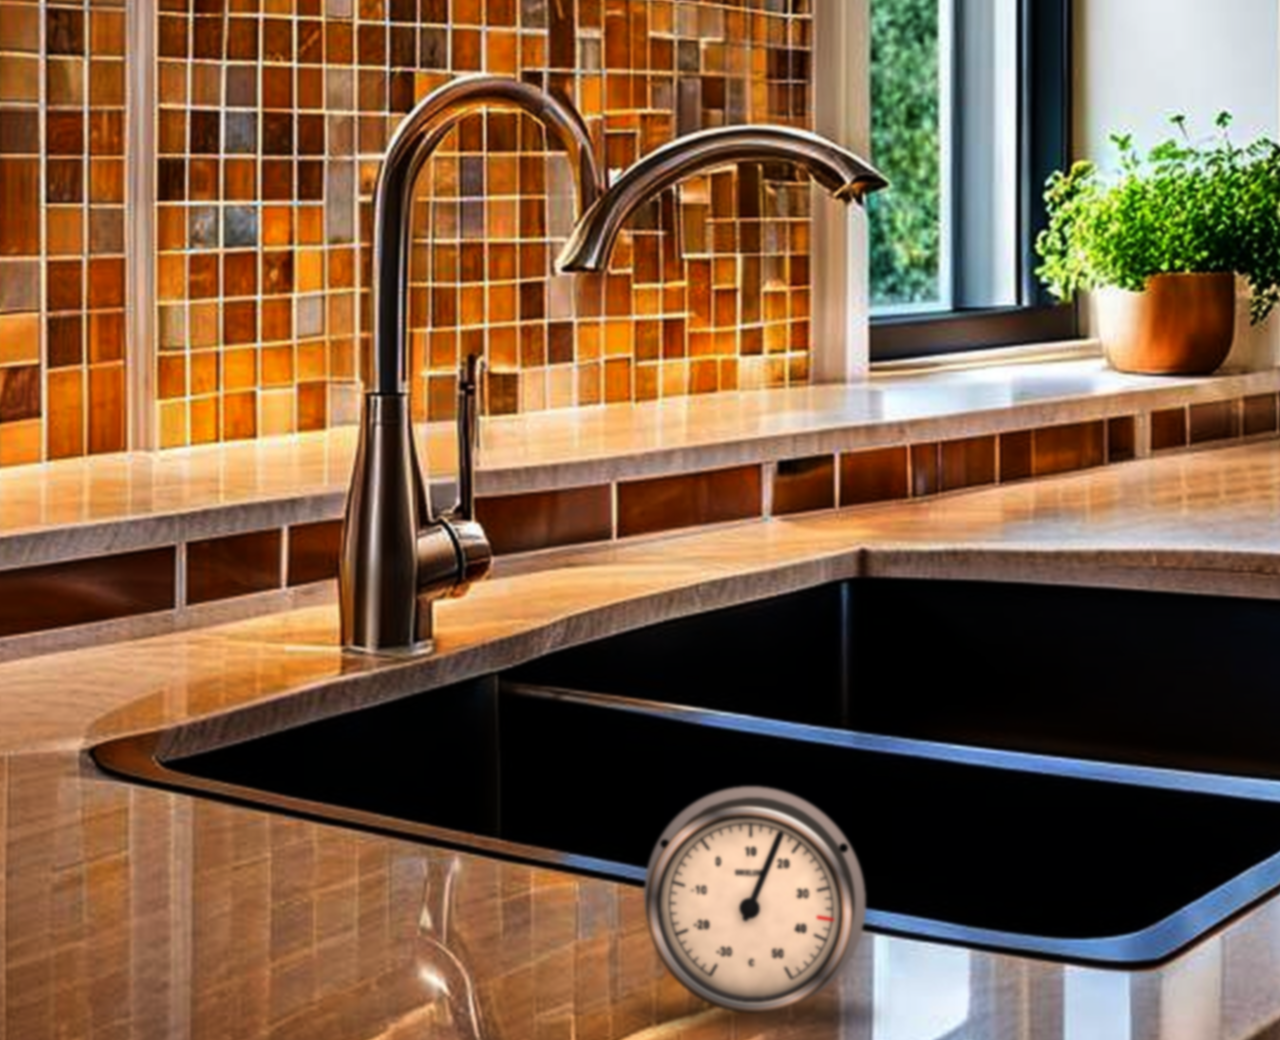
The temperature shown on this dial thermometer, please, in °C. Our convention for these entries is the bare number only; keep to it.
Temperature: 16
